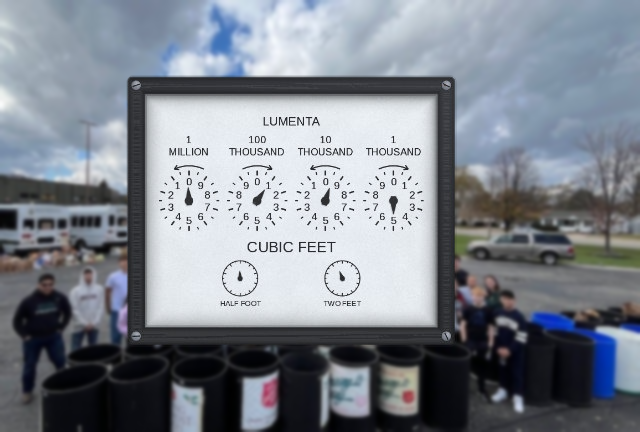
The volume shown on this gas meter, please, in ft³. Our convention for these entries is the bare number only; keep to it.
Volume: 9500
